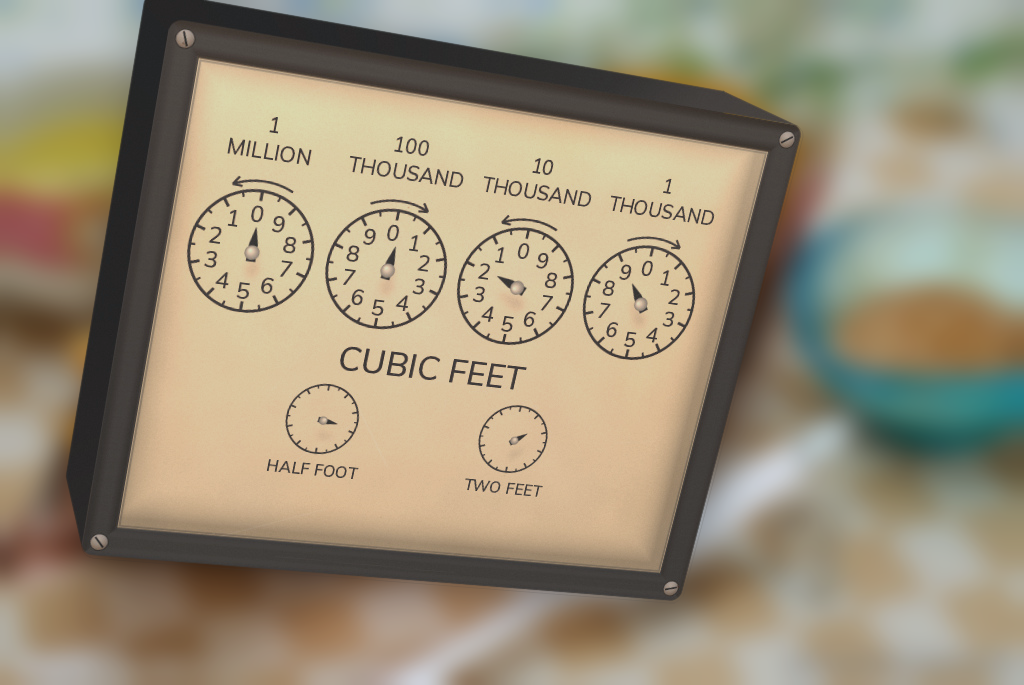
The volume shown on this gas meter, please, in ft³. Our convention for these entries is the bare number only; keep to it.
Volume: 1900
